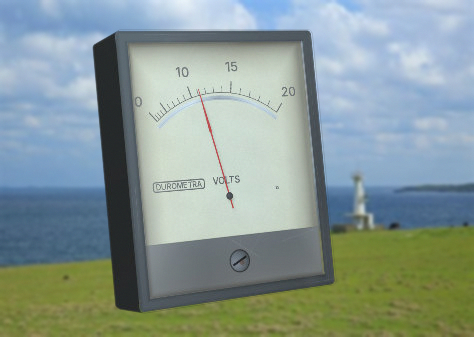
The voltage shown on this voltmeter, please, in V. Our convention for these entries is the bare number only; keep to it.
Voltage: 11
